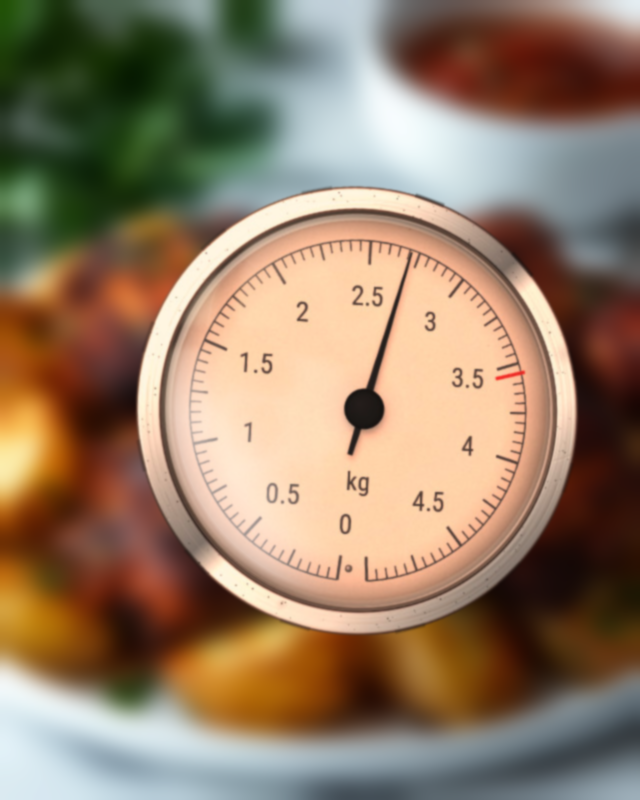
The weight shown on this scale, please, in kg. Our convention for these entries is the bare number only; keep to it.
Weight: 2.7
